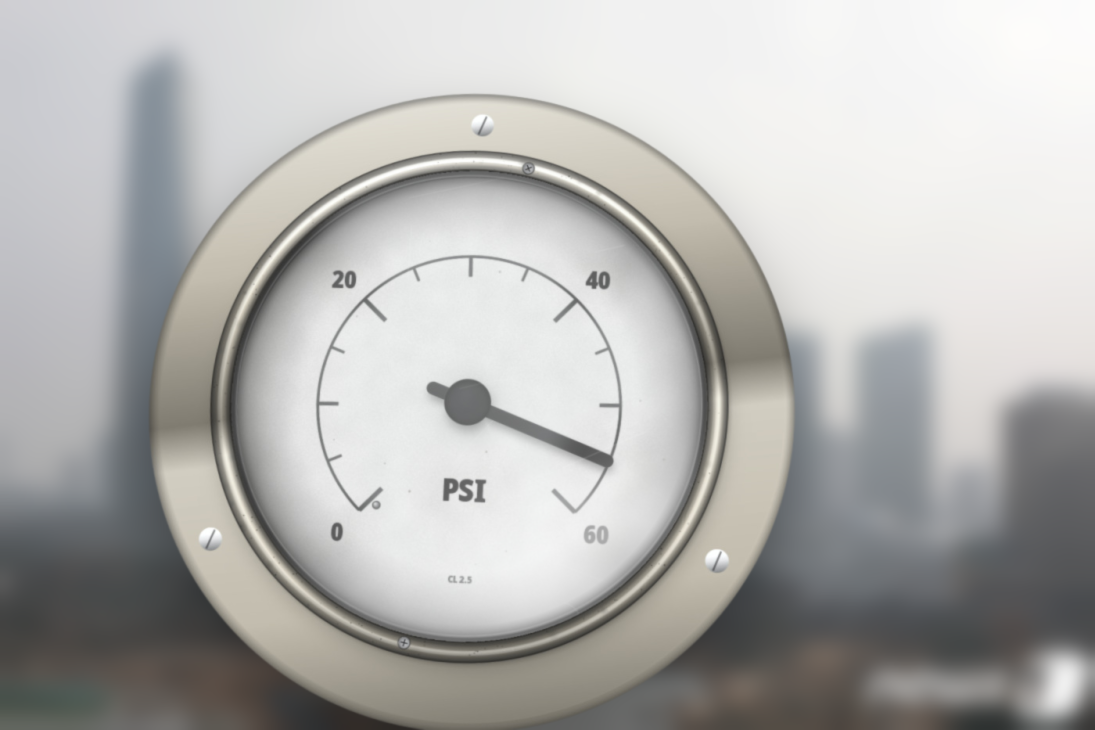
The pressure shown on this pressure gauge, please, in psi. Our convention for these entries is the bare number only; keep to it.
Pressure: 55
